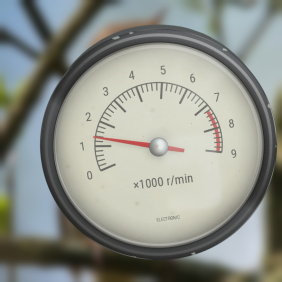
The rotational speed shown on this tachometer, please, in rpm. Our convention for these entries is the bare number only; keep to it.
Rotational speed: 1400
